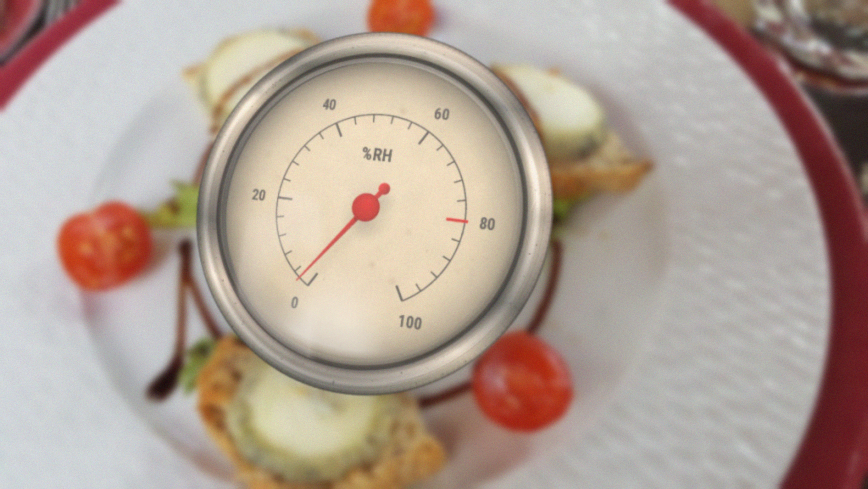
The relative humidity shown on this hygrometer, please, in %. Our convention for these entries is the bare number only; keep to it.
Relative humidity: 2
